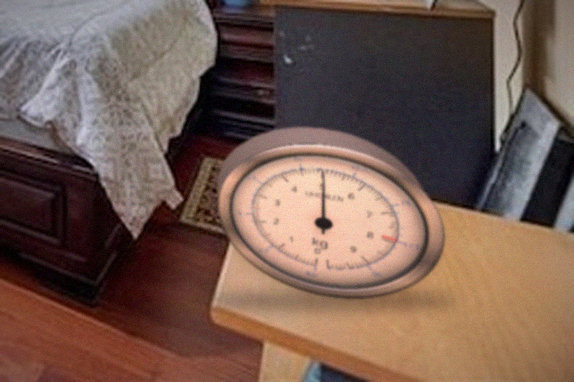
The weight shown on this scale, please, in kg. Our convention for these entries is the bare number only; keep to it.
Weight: 5
